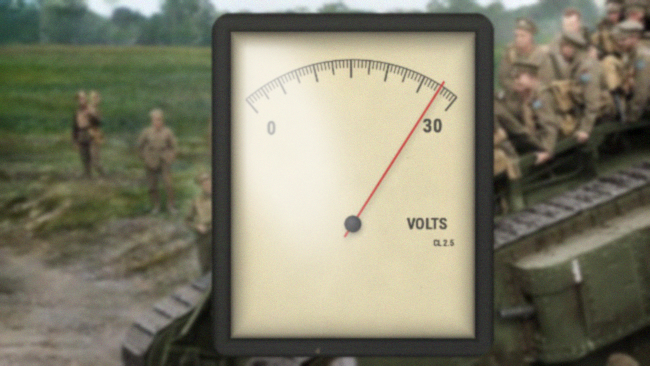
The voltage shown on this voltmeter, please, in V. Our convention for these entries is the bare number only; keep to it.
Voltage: 27.5
